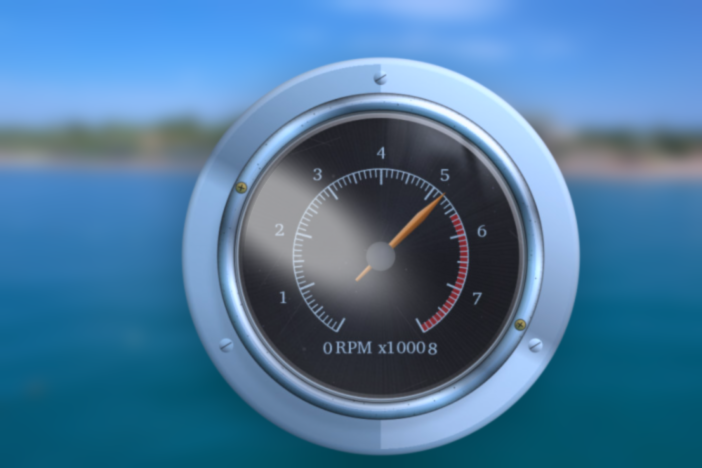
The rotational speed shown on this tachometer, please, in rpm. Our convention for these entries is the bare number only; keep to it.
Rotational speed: 5200
